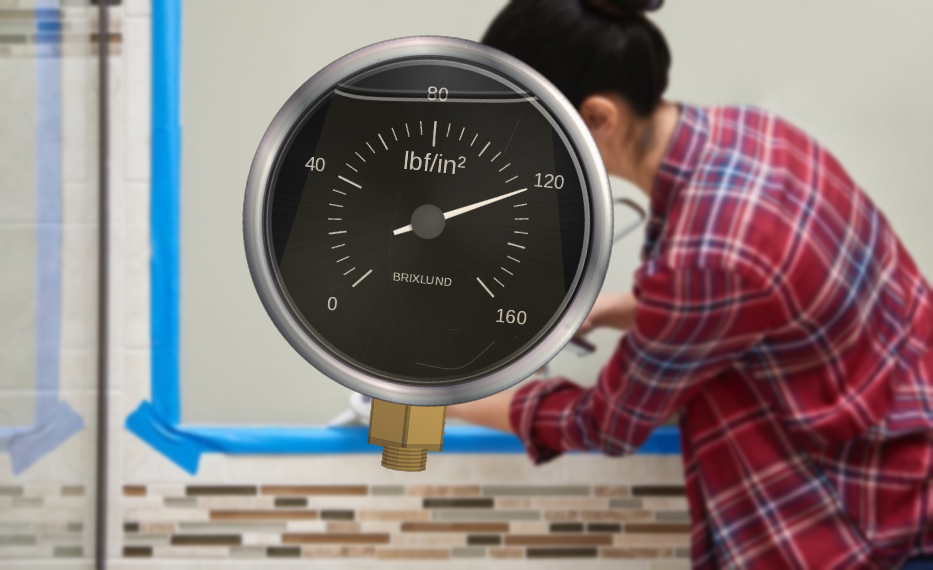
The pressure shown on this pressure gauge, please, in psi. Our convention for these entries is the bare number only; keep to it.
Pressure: 120
